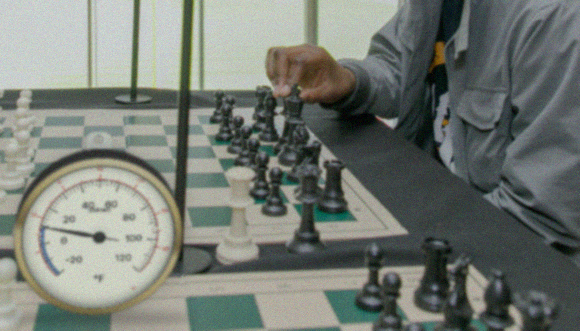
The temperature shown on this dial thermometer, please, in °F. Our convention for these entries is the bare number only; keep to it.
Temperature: 10
